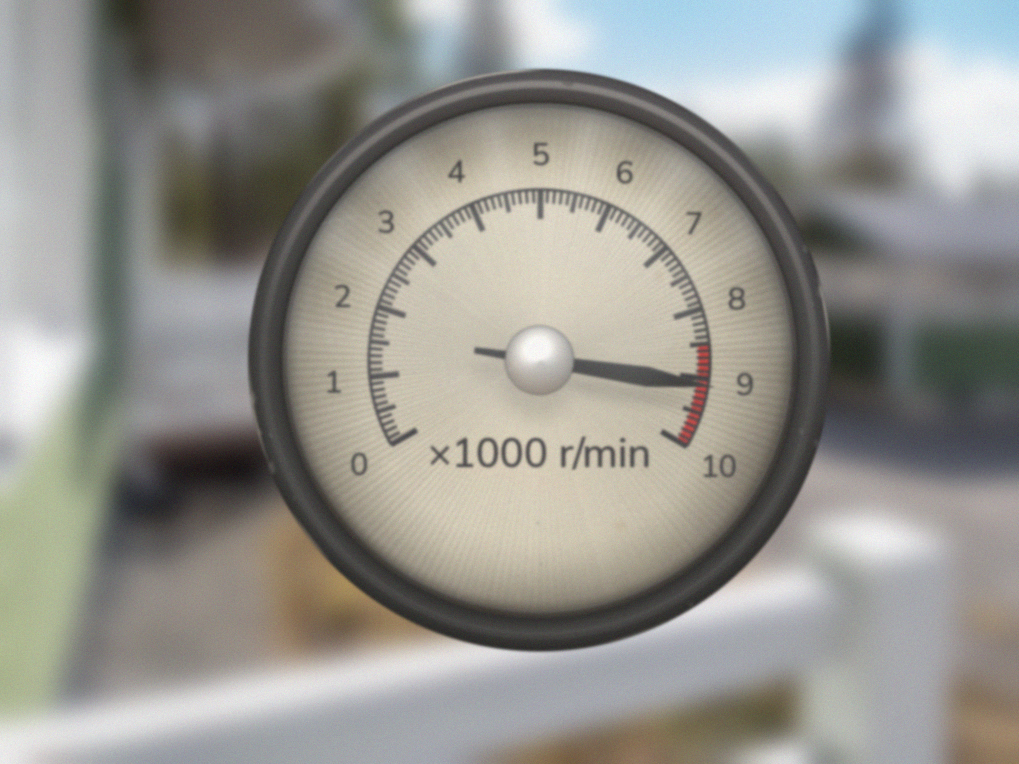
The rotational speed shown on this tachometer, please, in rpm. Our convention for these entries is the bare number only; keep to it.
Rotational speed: 9100
